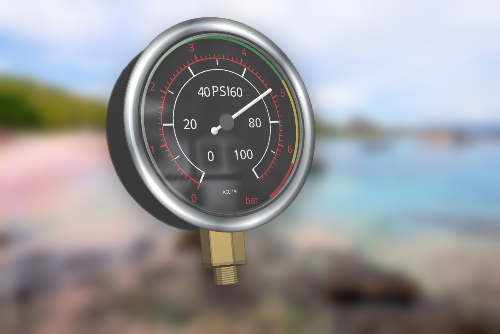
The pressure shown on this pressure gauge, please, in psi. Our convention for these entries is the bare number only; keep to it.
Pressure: 70
